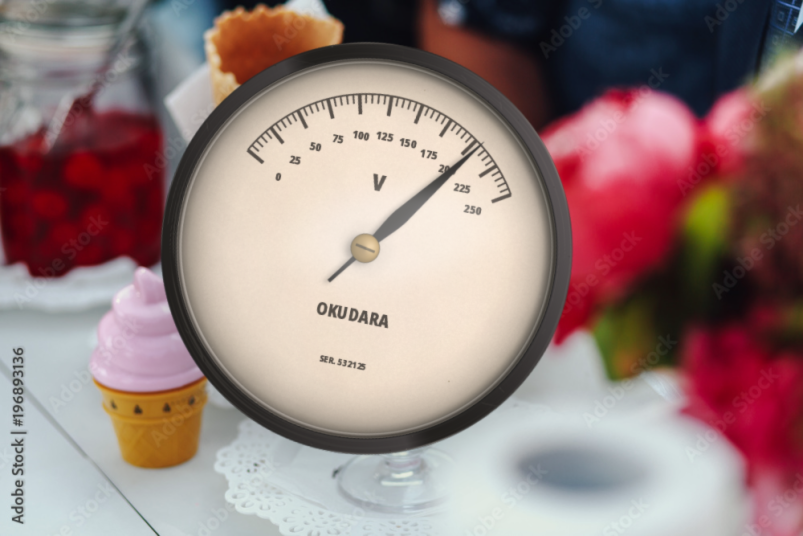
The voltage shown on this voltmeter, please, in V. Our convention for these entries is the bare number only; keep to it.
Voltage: 205
